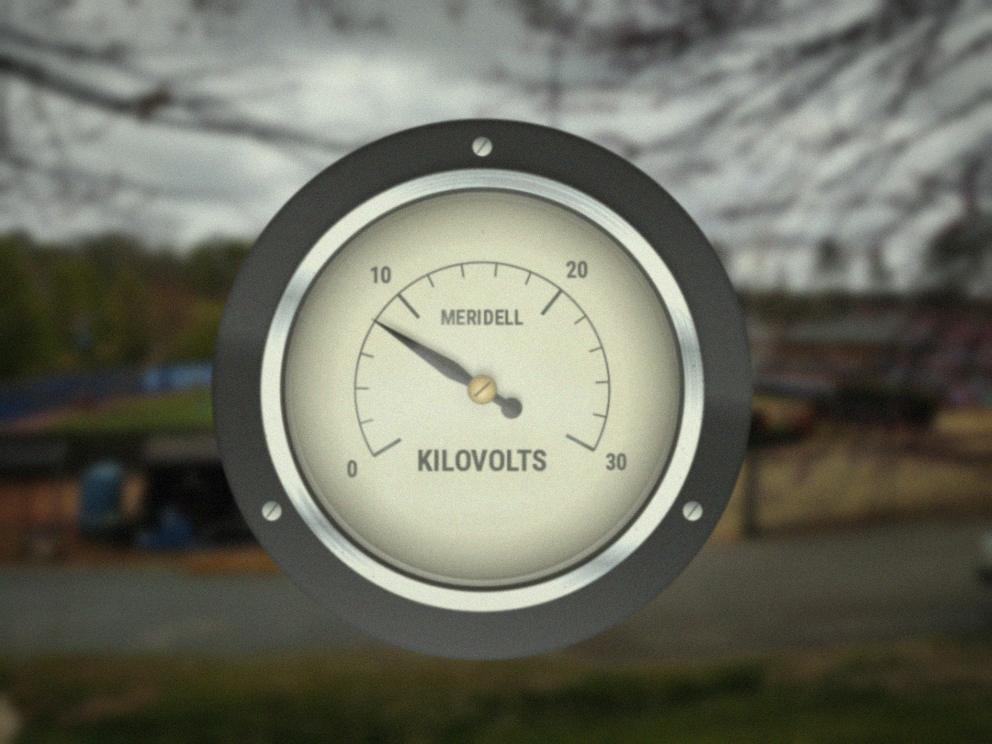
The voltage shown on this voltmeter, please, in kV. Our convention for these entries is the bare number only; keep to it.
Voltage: 8
